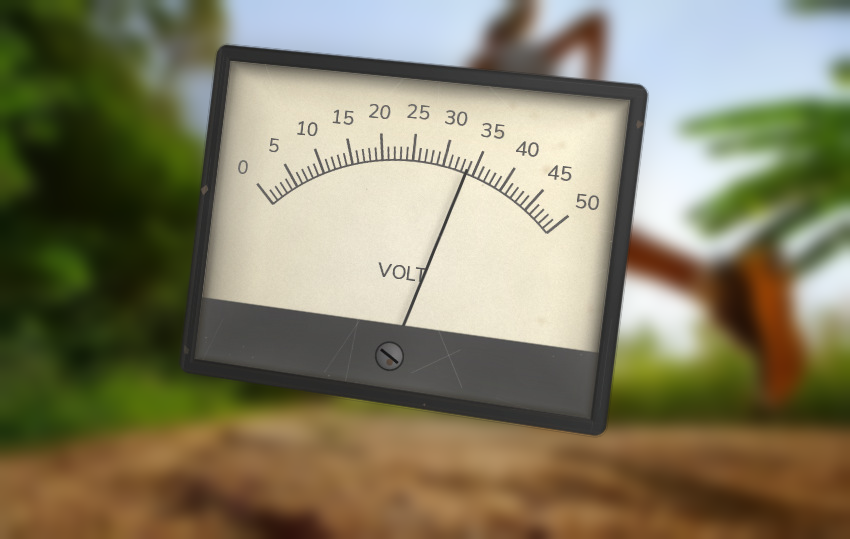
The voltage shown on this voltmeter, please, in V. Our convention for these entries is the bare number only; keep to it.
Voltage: 34
